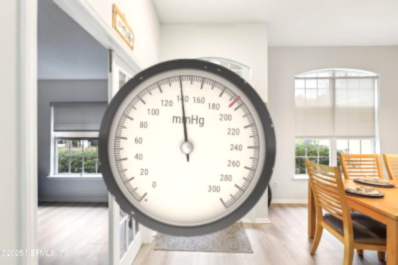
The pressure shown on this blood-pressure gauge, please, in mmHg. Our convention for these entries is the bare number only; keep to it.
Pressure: 140
